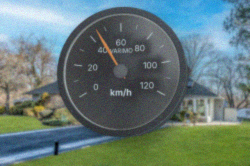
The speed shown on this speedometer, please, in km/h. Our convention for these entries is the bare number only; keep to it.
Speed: 45
